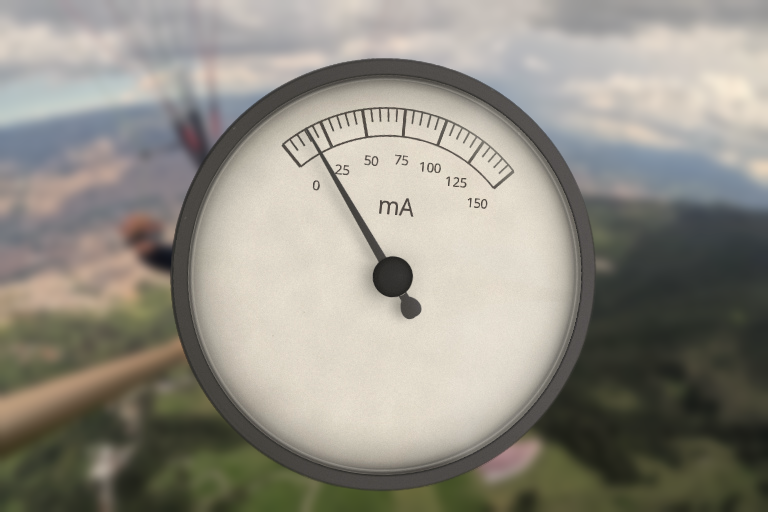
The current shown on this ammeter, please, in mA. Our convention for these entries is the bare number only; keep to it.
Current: 15
